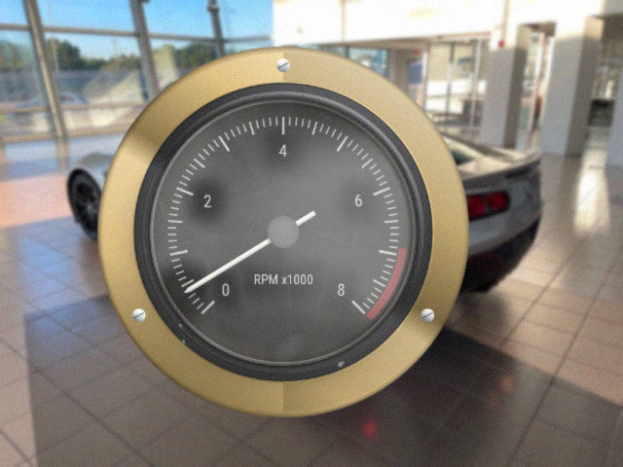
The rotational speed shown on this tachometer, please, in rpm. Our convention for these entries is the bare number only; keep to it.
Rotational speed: 400
